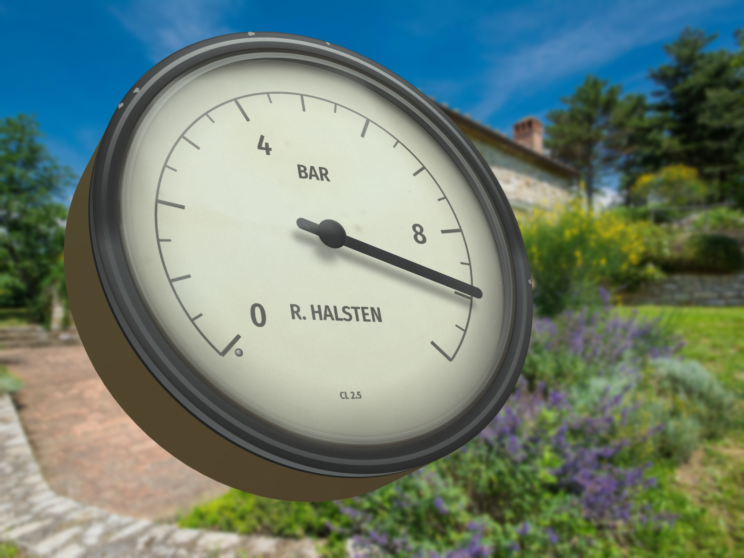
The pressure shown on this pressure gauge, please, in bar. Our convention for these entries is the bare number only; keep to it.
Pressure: 9
